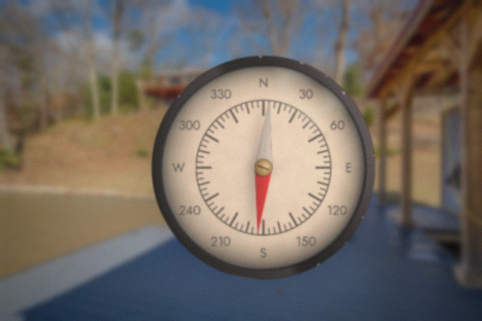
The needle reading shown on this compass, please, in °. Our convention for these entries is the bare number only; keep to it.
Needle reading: 185
